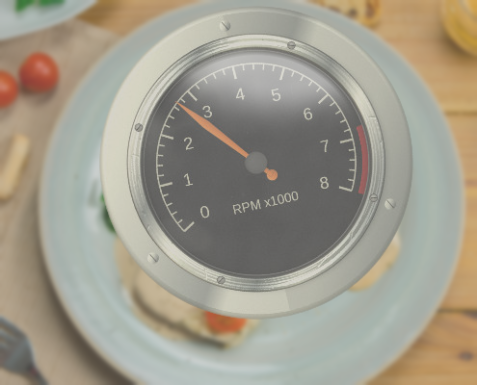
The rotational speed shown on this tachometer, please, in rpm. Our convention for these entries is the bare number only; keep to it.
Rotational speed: 2700
